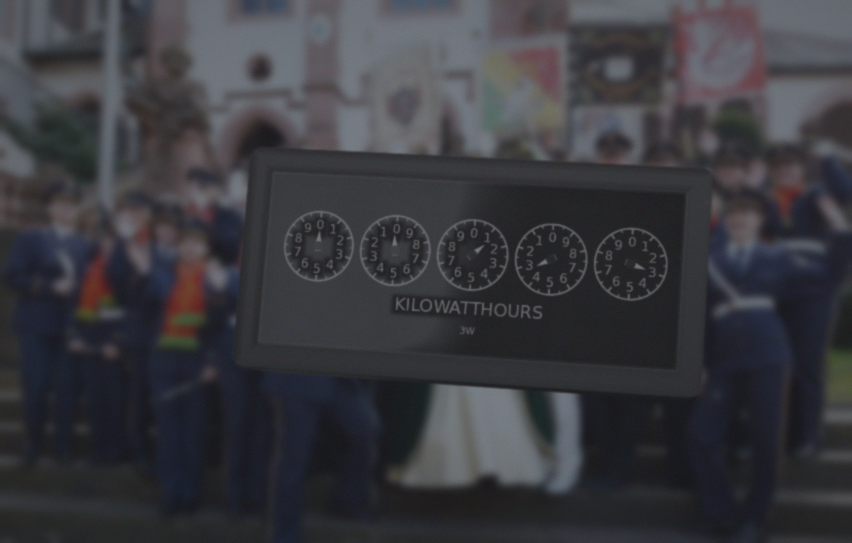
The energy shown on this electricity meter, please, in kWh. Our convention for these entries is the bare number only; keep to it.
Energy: 133
